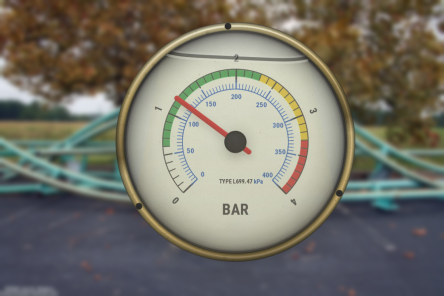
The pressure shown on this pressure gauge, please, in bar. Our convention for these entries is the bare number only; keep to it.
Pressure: 1.2
